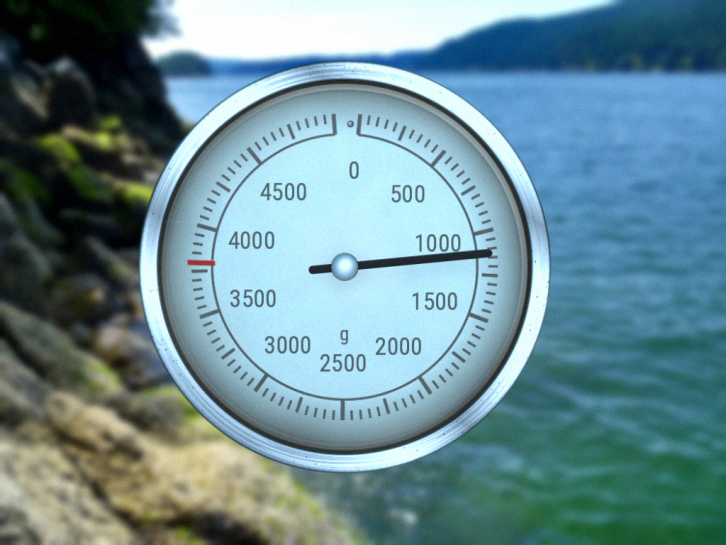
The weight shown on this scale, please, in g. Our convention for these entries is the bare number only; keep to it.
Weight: 1125
